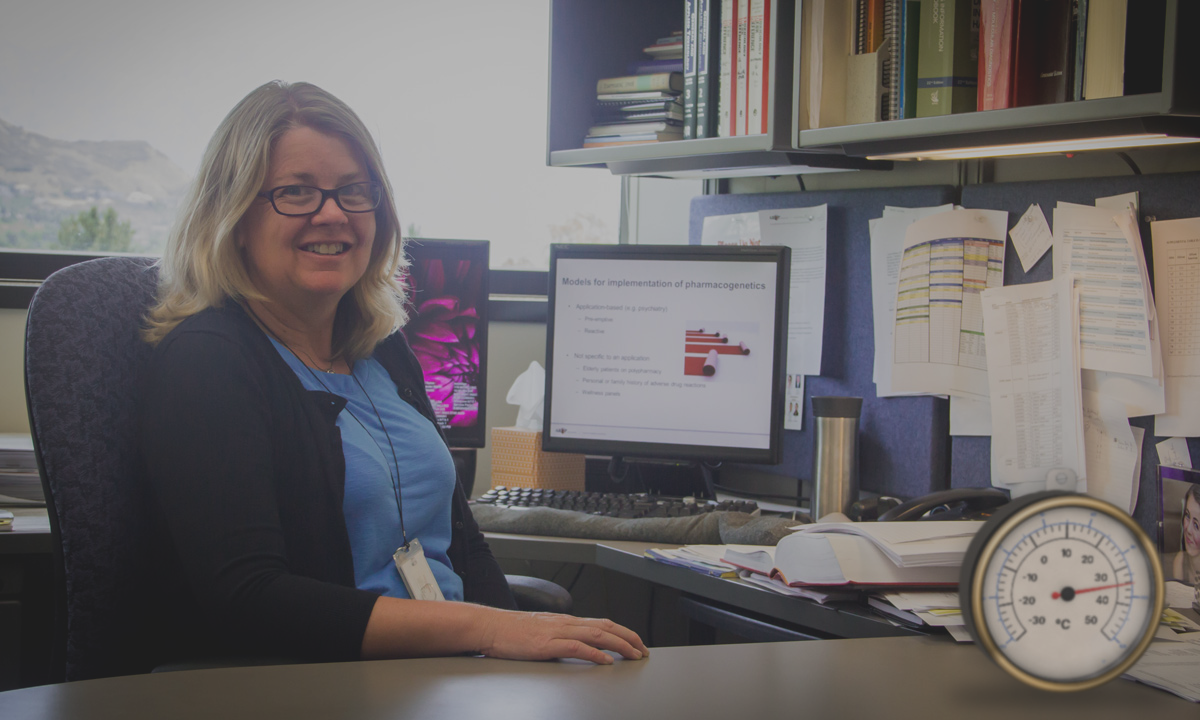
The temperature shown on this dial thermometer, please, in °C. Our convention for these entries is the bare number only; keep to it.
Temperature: 34
